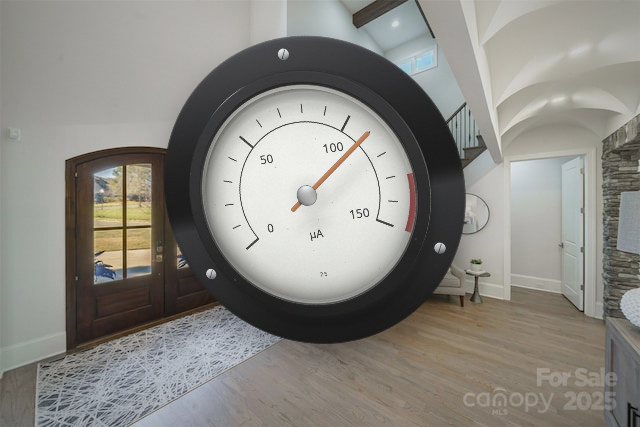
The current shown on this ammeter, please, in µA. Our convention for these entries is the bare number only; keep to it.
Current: 110
